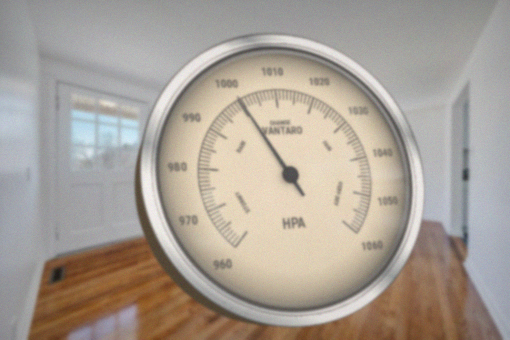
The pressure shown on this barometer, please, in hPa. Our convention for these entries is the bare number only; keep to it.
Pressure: 1000
